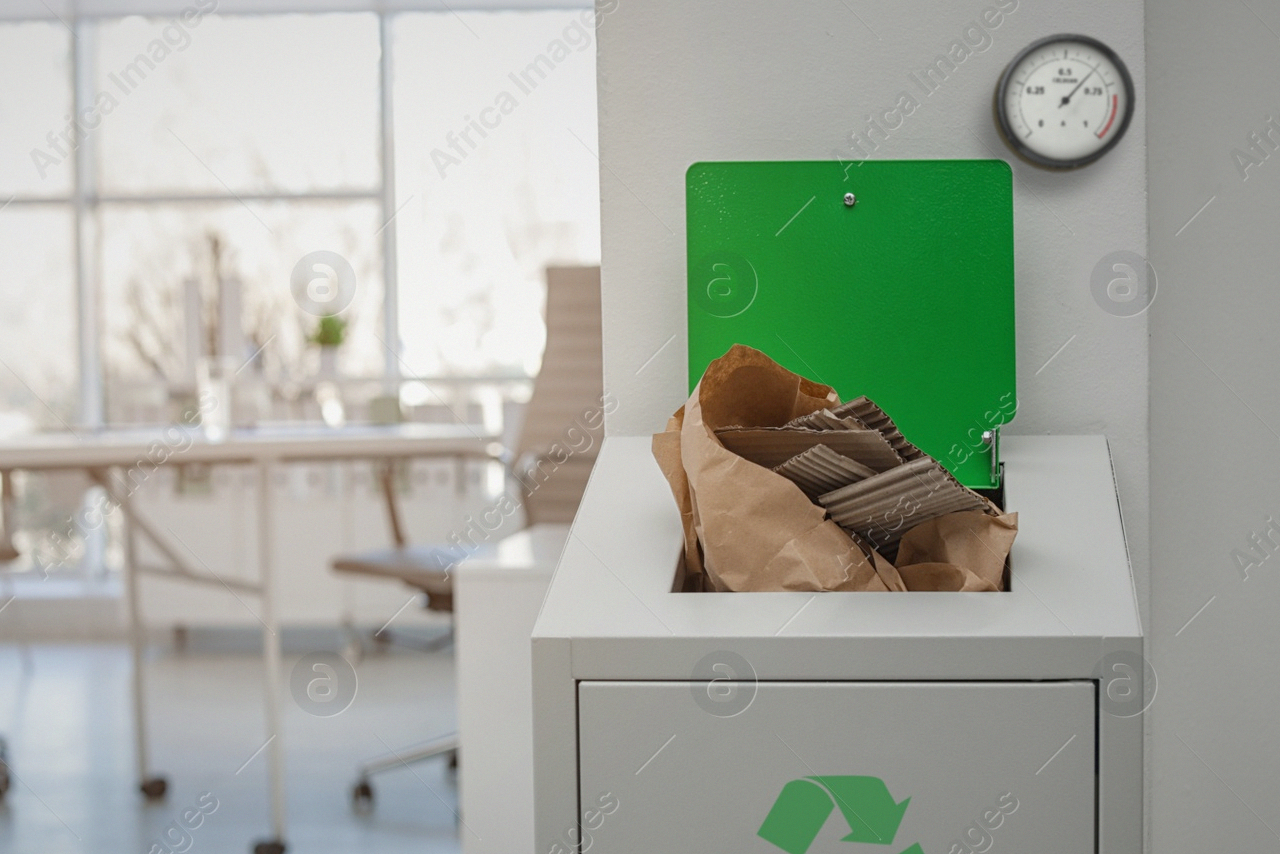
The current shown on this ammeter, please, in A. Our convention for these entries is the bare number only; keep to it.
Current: 0.65
